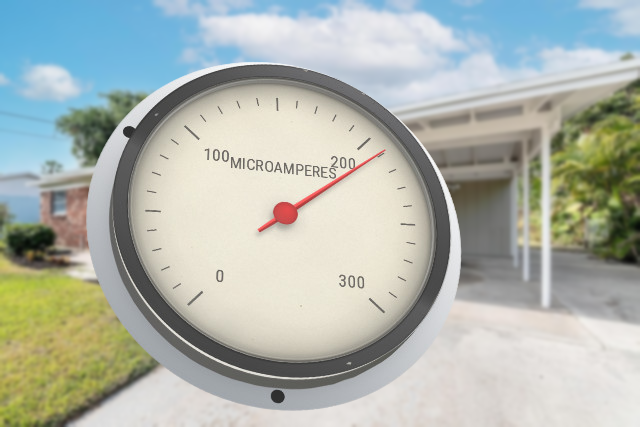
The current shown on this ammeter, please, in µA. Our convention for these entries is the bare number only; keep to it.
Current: 210
